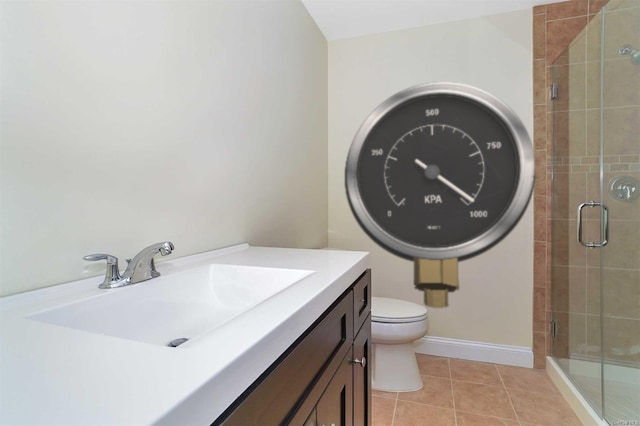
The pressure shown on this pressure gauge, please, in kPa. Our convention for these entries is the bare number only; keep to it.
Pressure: 975
